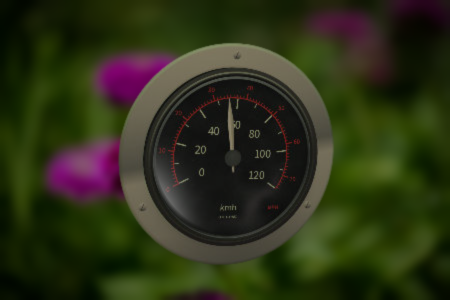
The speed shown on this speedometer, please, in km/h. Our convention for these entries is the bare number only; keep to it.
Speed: 55
